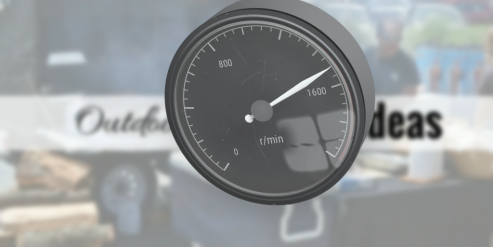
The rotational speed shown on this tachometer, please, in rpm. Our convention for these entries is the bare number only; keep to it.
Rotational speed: 1500
